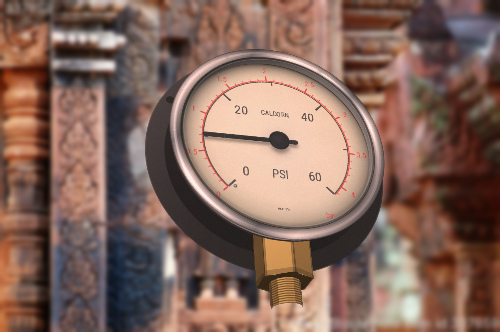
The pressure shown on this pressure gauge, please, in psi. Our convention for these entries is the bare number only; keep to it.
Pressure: 10
